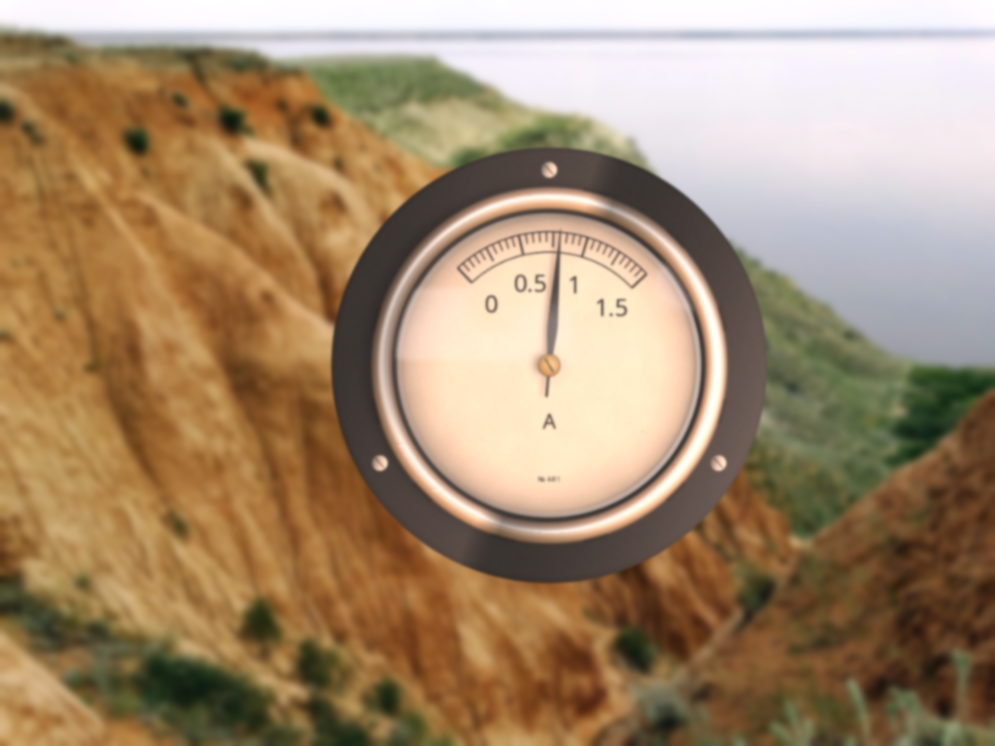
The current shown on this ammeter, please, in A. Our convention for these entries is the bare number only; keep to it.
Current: 0.8
